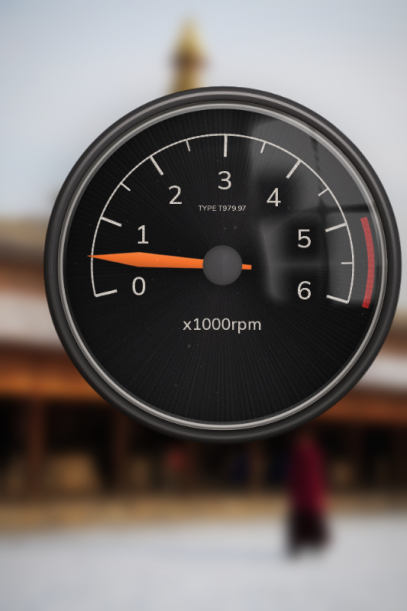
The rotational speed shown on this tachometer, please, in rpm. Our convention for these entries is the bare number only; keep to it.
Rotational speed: 500
